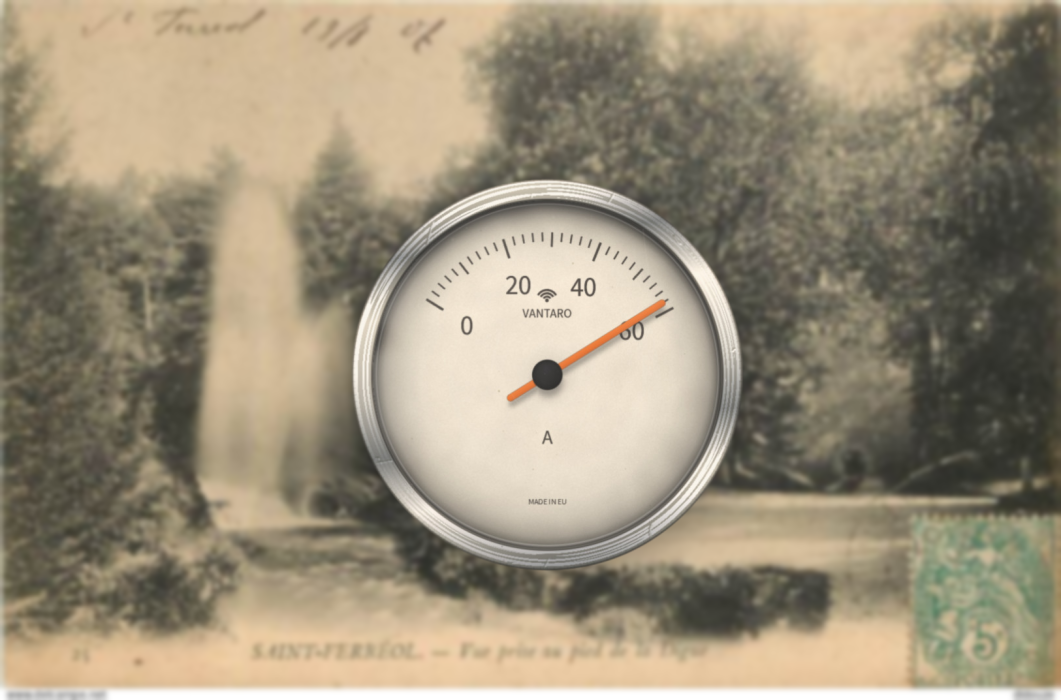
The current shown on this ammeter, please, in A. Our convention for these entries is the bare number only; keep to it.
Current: 58
